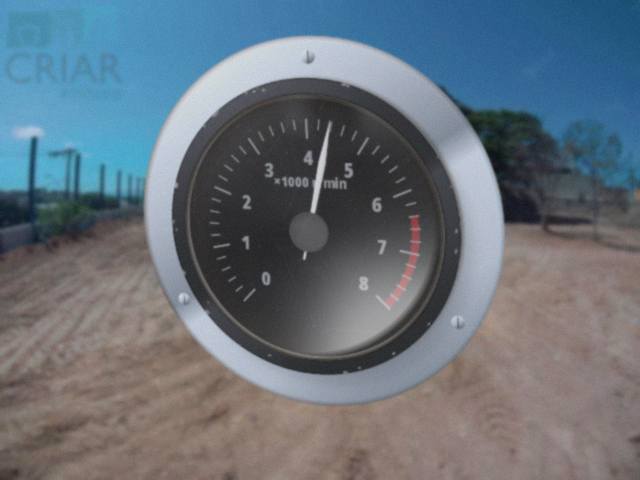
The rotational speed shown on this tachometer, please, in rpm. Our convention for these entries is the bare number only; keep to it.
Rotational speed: 4400
